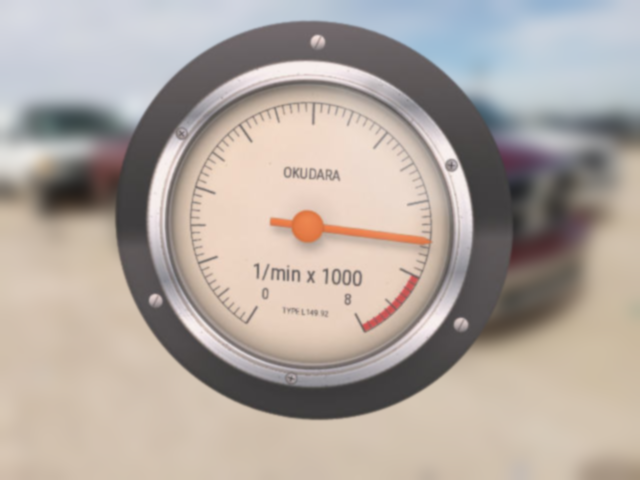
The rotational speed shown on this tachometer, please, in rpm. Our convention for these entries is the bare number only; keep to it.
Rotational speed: 6500
